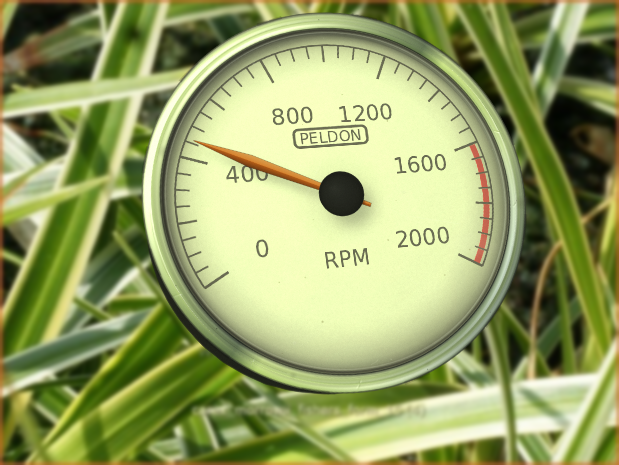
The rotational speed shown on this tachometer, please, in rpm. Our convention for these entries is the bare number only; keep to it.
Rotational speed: 450
